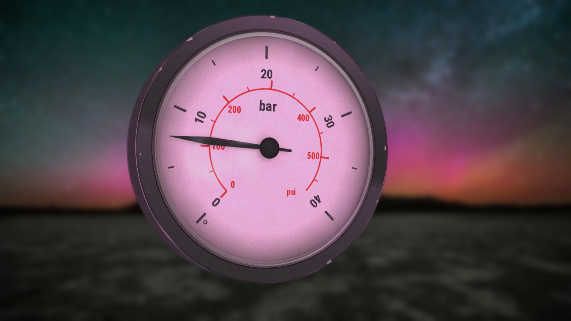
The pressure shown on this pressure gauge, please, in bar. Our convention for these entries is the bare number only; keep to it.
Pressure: 7.5
